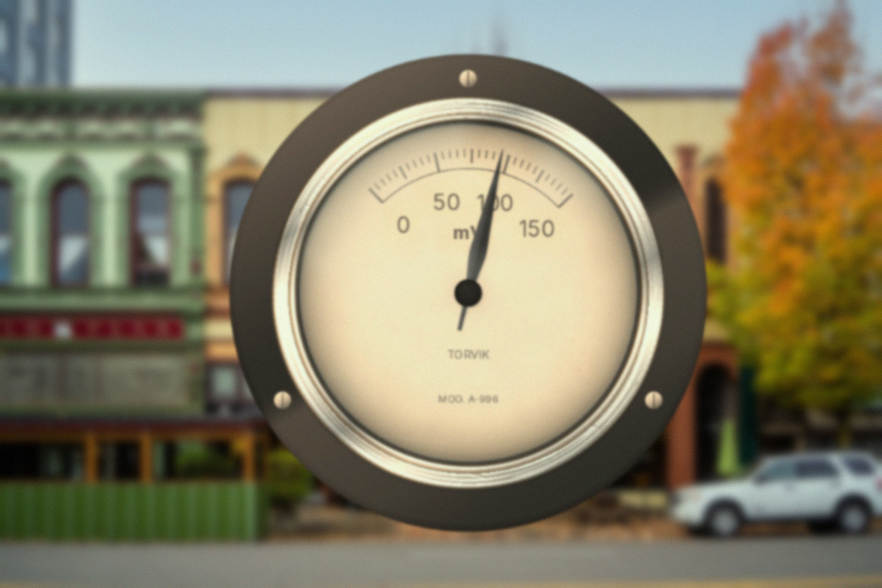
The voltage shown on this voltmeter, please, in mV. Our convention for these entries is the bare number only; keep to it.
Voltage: 95
